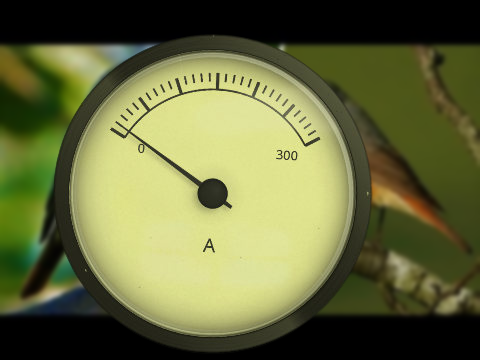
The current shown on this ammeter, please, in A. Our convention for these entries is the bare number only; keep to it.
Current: 10
